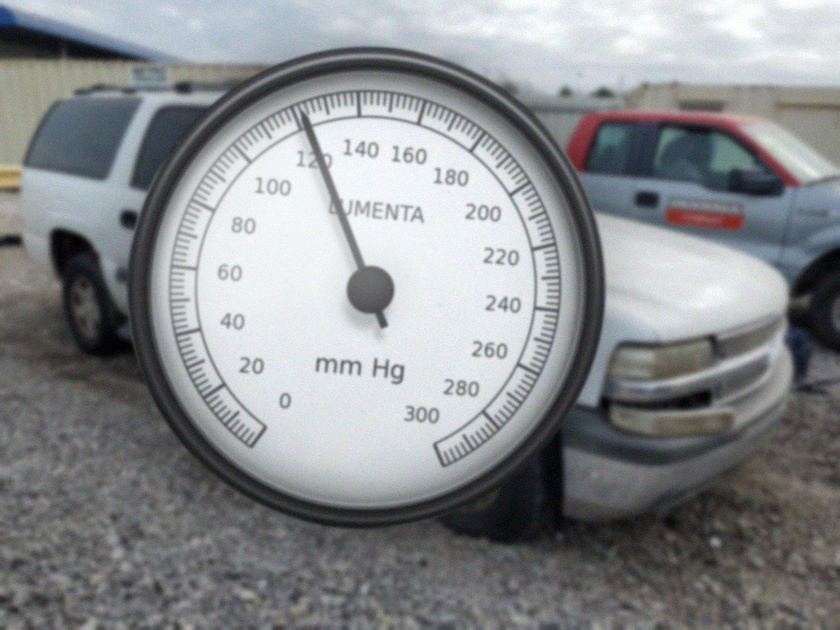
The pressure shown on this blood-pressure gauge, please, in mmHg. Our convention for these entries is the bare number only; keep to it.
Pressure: 122
